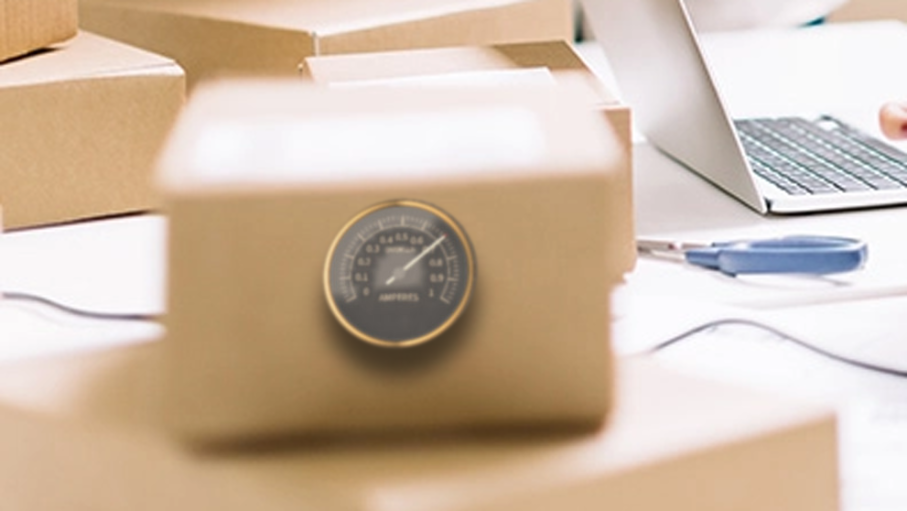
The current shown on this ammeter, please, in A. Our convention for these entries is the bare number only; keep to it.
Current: 0.7
